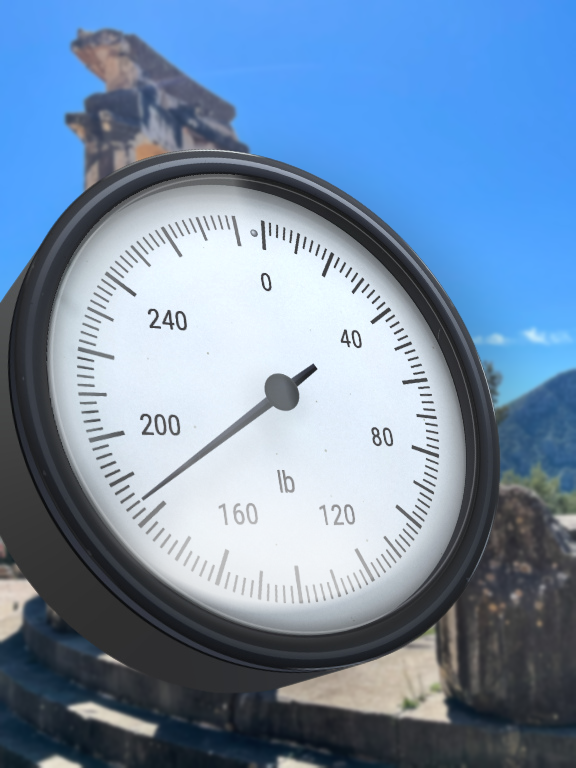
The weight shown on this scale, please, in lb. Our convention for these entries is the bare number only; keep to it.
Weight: 184
